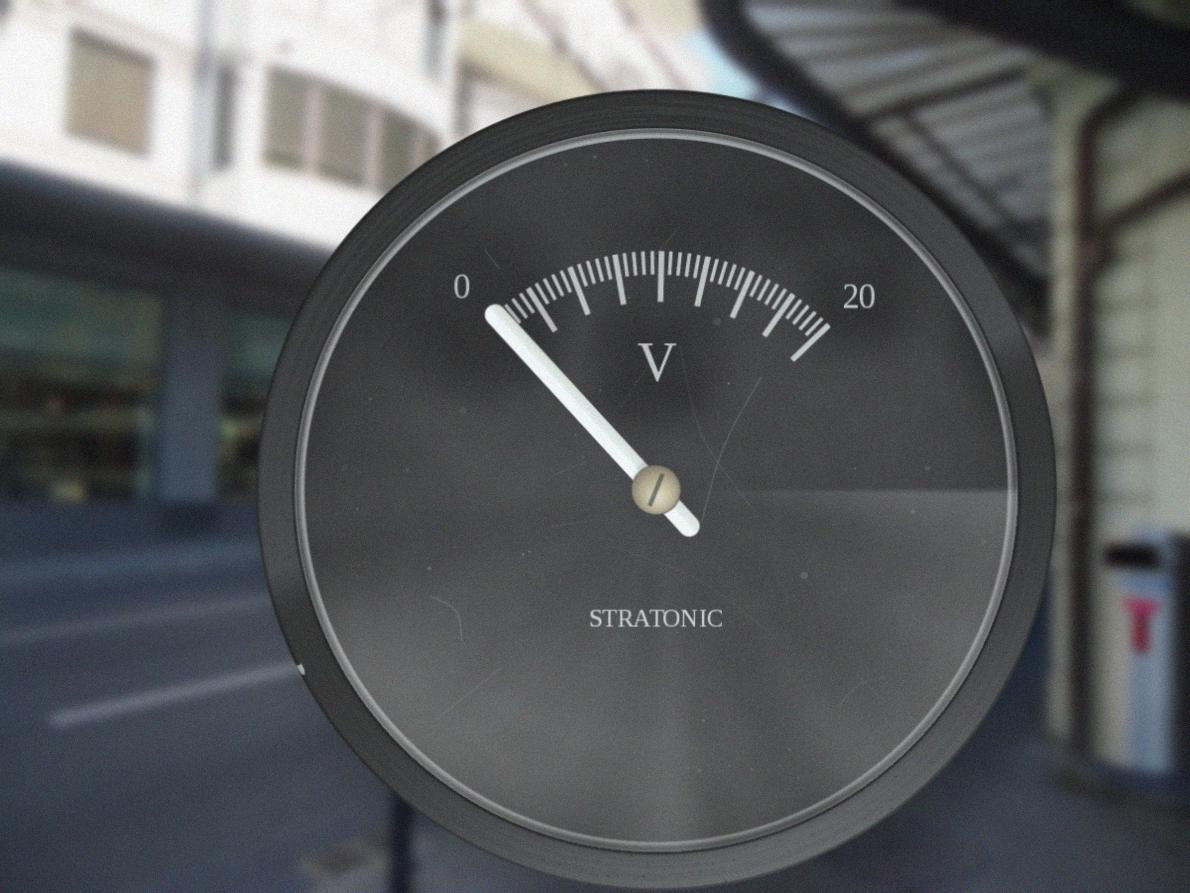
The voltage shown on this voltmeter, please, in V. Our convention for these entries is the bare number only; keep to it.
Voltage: 0.25
